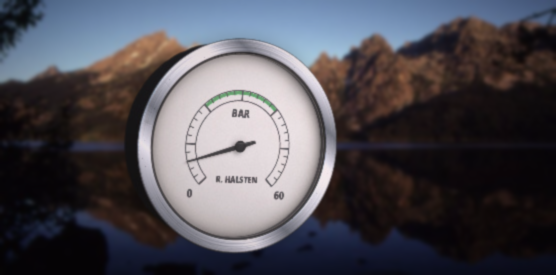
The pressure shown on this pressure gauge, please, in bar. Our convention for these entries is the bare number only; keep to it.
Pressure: 6
